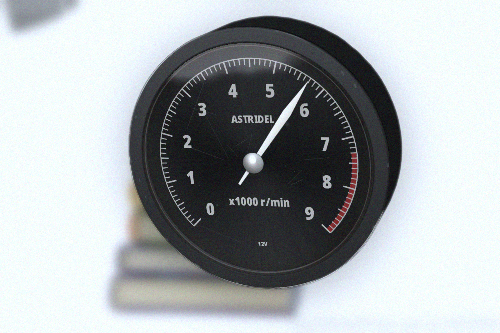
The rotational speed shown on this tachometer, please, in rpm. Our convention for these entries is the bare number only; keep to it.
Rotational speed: 5700
